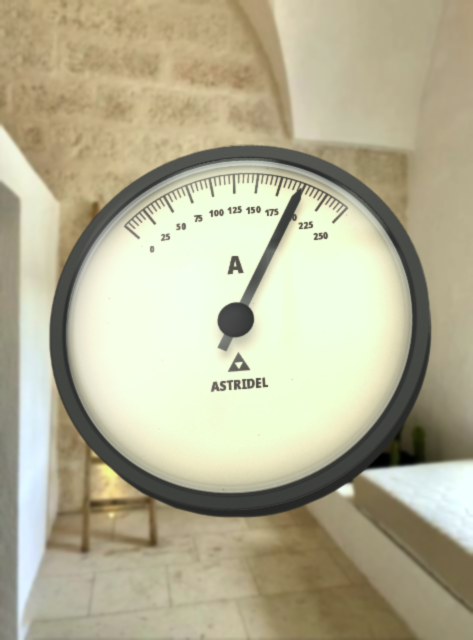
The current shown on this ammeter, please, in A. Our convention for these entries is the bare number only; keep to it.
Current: 200
